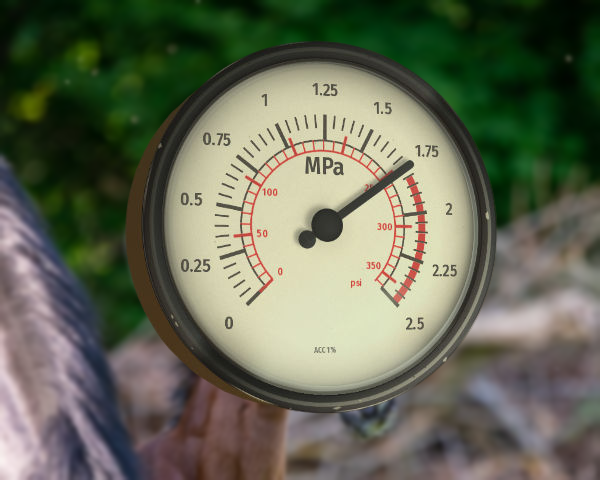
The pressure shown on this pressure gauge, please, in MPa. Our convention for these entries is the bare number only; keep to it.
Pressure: 1.75
